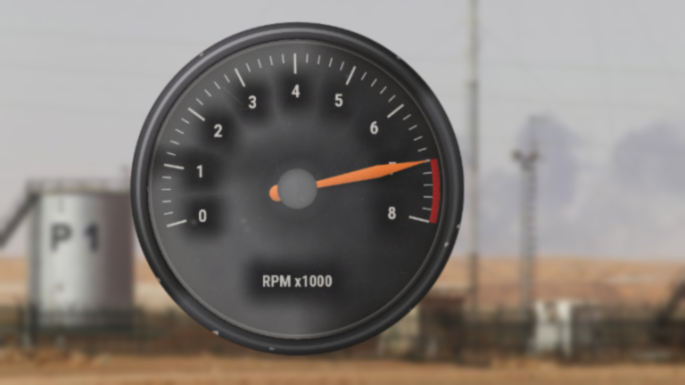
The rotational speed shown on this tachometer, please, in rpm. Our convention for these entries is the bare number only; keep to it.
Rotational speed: 7000
